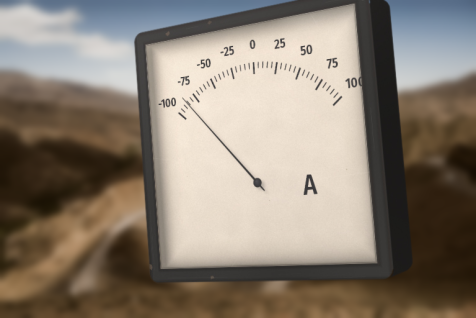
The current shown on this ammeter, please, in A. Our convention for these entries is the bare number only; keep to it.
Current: -85
